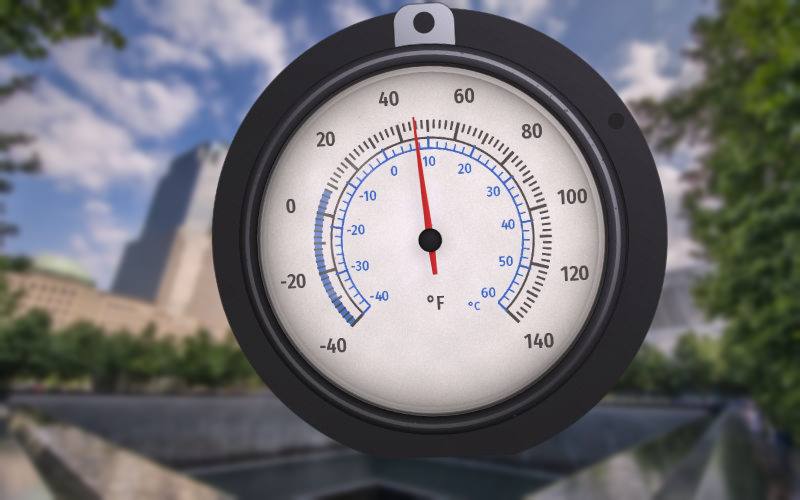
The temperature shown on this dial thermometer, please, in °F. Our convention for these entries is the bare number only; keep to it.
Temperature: 46
